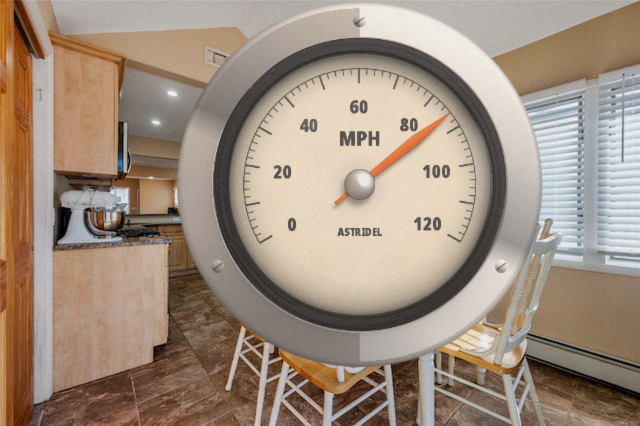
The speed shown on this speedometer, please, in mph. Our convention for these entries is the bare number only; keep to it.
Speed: 86
